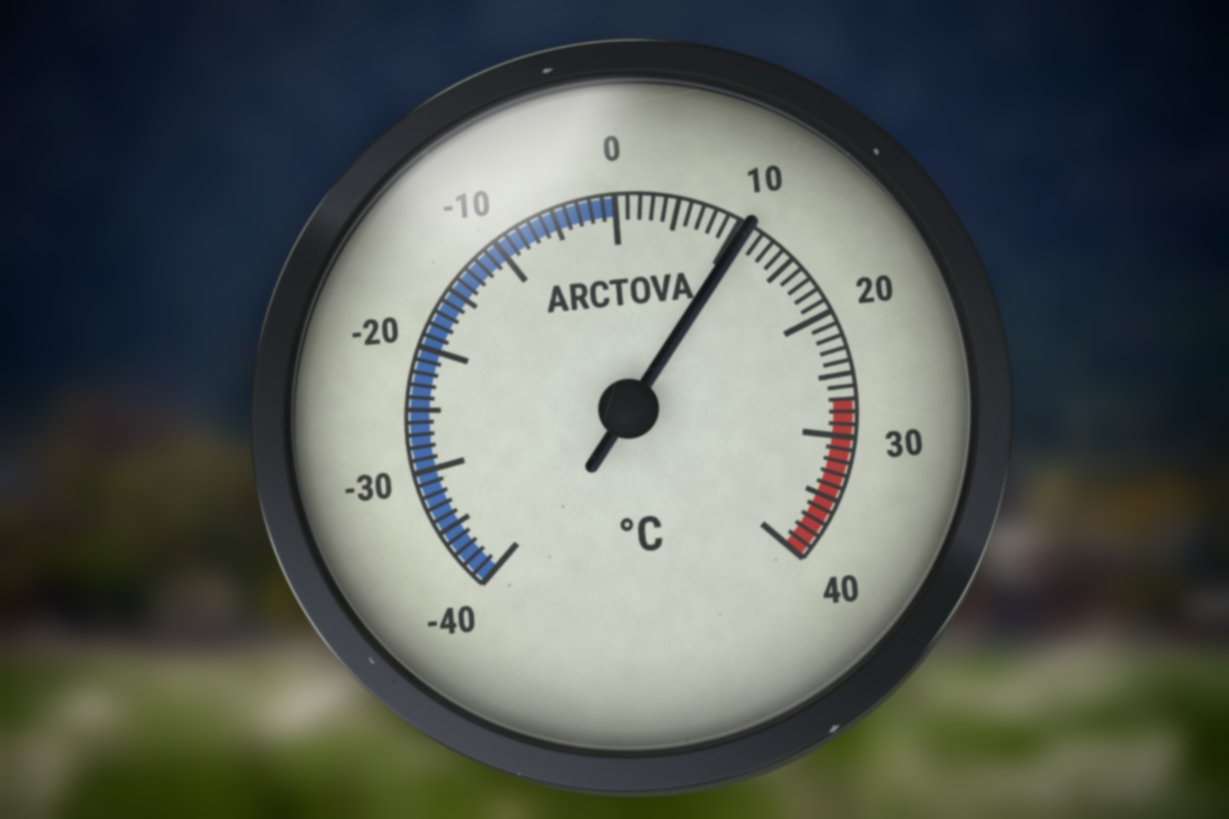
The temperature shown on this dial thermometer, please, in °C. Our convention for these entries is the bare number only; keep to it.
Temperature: 11
